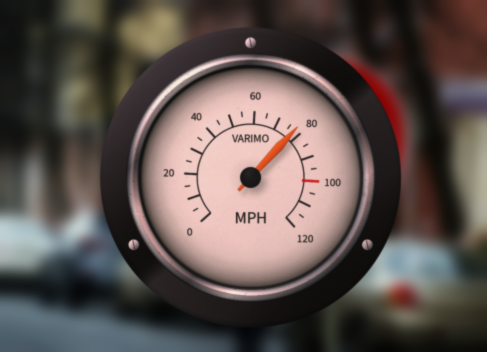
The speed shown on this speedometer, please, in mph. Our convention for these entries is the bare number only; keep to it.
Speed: 77.5
